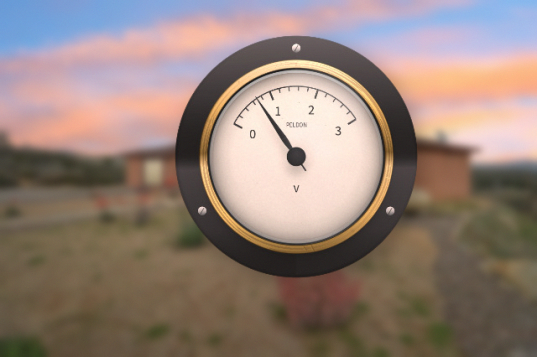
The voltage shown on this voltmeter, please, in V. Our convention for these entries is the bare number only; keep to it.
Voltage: 0.7
